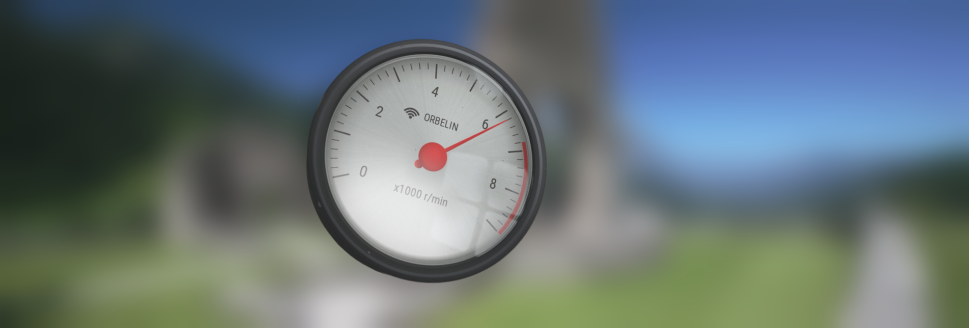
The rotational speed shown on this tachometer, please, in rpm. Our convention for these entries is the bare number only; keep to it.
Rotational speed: 6200
